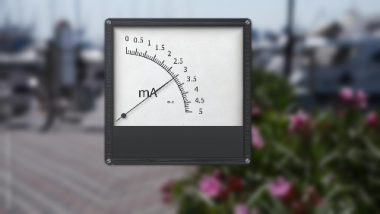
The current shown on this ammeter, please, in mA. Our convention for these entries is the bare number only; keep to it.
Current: 3
